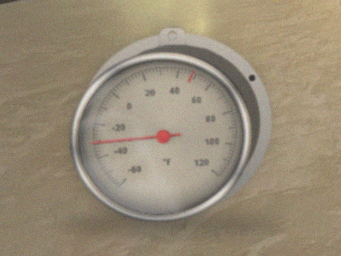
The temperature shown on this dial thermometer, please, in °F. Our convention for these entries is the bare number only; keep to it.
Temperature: -30
